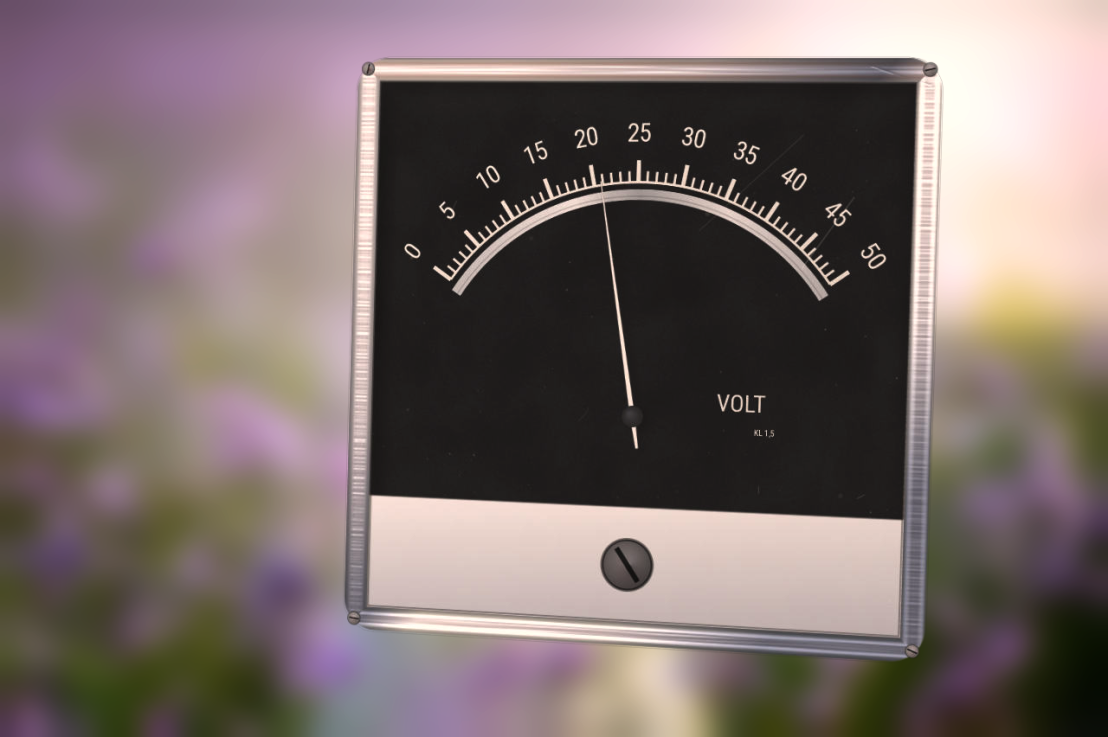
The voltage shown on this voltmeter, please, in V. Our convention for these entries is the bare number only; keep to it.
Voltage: 21
